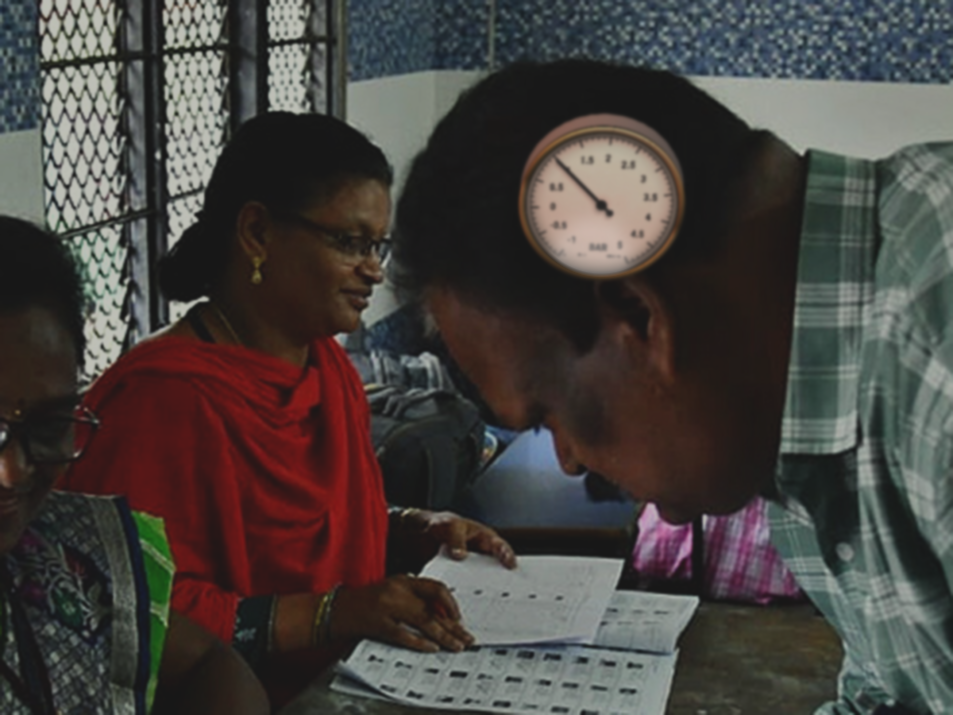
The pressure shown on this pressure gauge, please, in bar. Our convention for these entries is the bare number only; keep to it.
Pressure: 1
